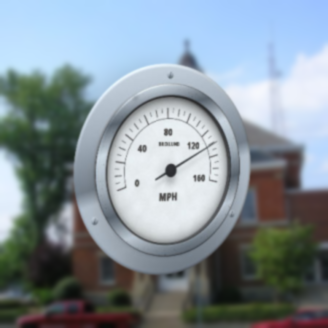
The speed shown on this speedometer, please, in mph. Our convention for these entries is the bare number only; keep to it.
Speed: 130
